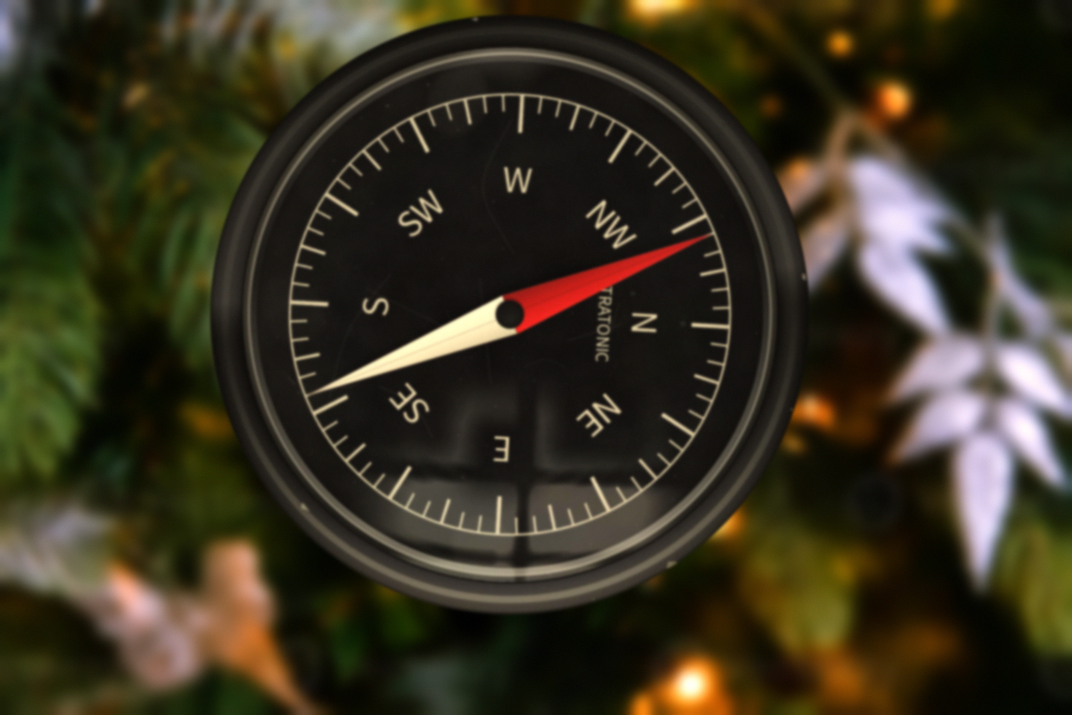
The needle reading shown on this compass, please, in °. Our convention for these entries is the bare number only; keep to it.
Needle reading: 335
